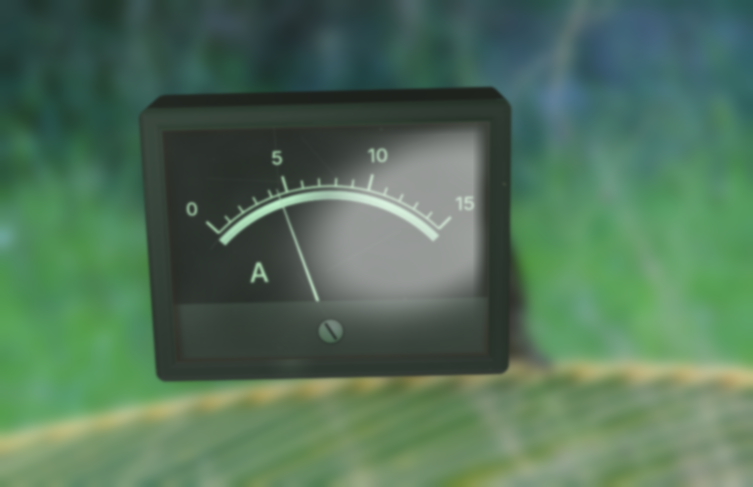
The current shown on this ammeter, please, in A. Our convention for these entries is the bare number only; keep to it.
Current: 4.5
